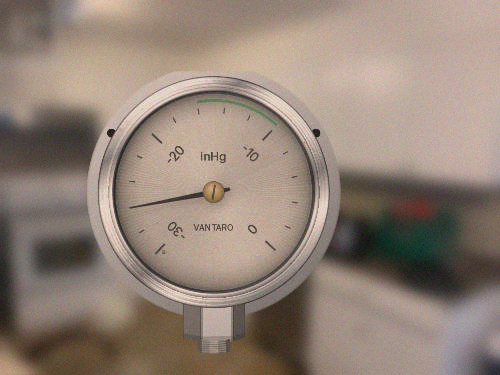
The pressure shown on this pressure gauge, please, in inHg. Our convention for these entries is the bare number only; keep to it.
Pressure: -26
